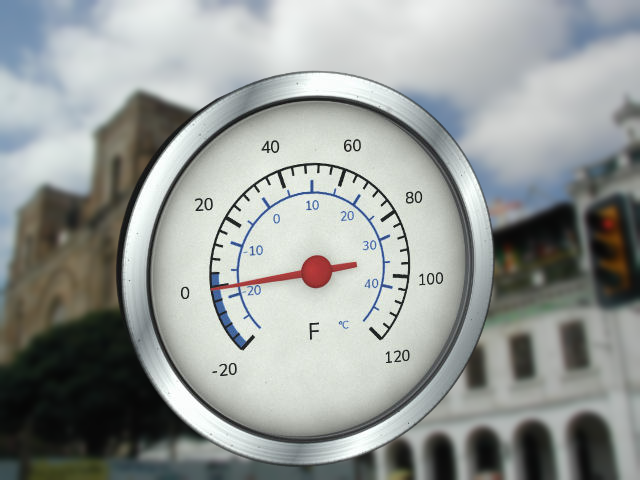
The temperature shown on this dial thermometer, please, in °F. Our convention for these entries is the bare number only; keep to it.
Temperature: 0
